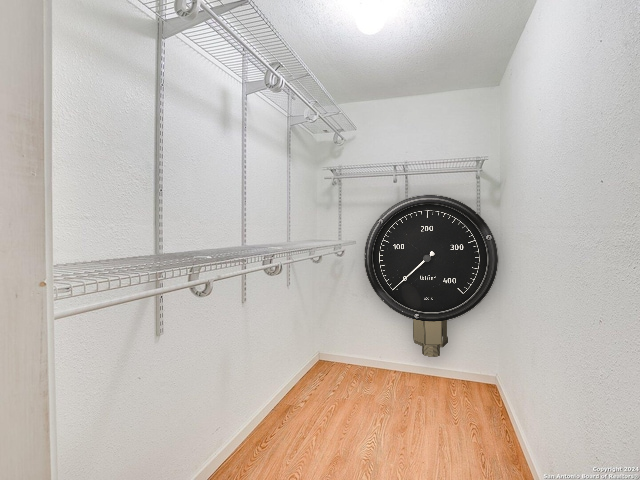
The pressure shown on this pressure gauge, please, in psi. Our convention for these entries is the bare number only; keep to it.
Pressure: 0
